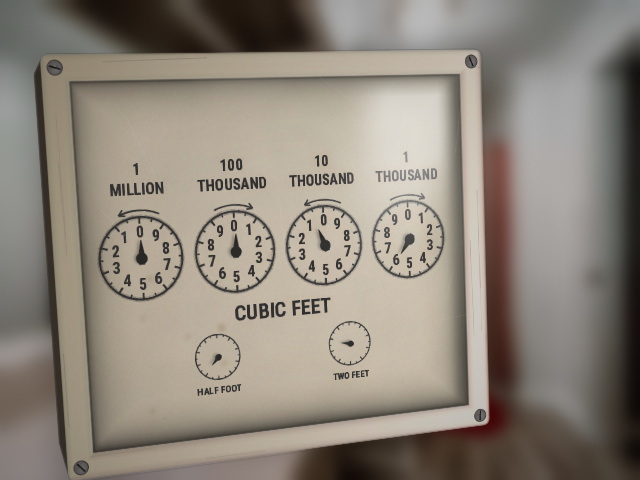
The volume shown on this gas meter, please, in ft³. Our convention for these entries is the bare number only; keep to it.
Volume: 600
